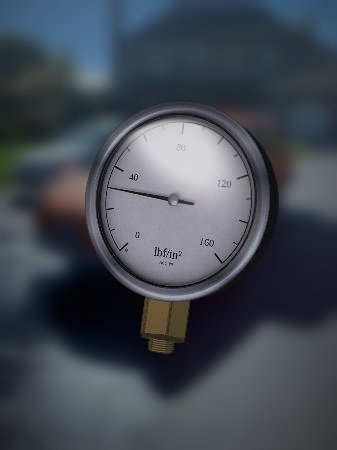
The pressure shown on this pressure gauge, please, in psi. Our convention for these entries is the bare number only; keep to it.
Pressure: 30
